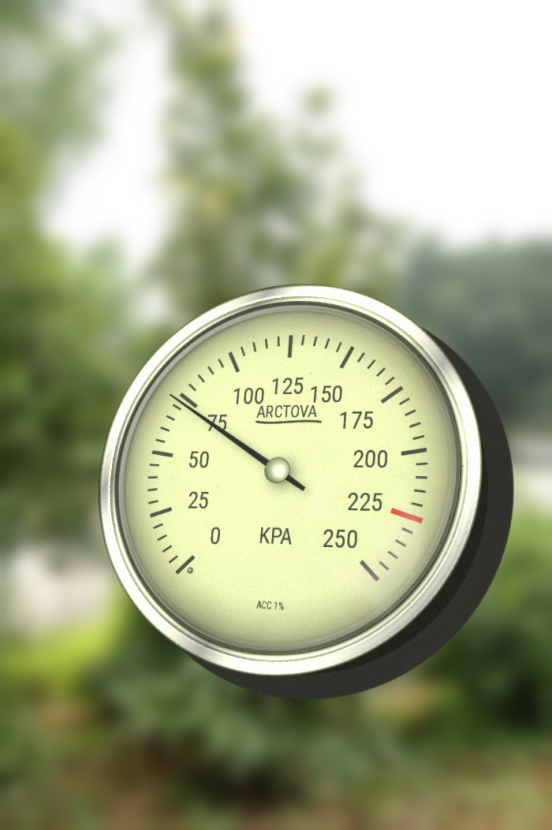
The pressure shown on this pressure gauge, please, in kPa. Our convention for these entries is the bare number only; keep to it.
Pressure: 72.5
